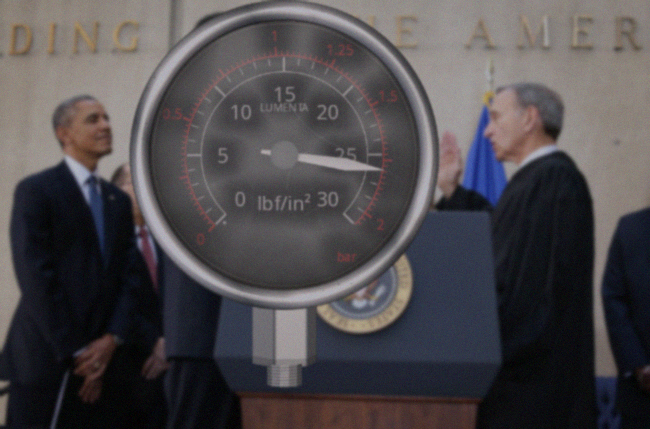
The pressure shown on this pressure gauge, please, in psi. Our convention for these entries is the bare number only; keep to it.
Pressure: 26
